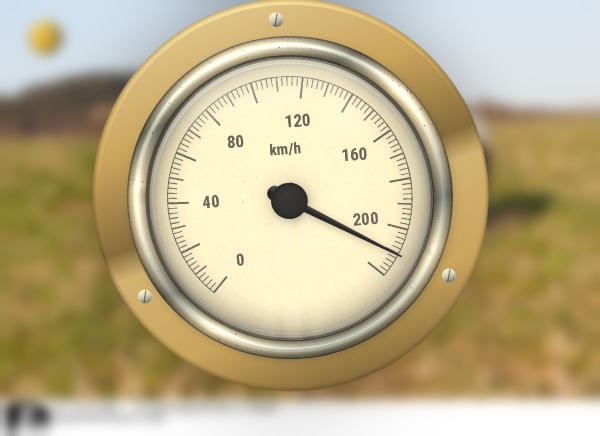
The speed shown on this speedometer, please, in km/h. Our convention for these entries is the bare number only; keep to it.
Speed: 210
